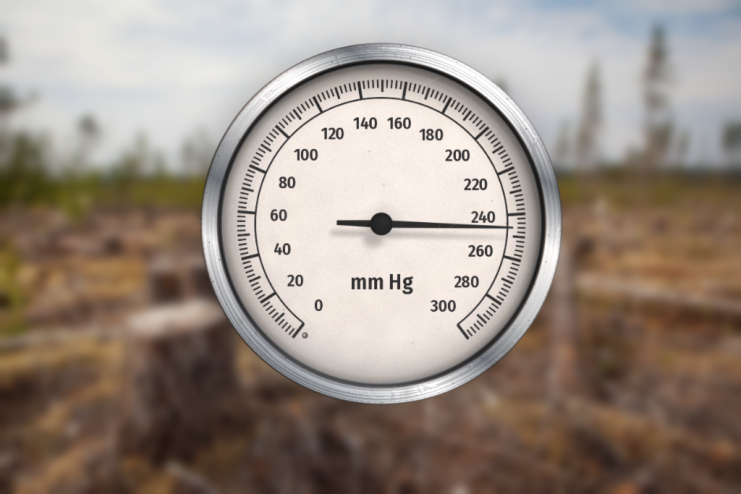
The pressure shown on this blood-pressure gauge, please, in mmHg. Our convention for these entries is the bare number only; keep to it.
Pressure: 246
